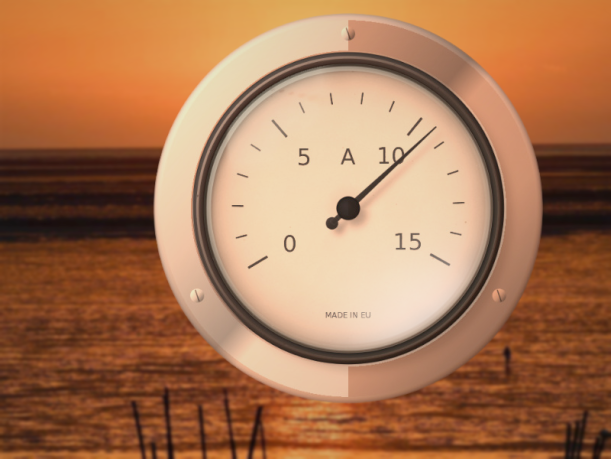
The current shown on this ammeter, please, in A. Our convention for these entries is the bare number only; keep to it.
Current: 10.5
